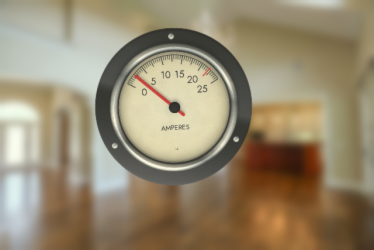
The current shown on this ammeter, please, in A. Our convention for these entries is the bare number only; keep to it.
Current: 2.5
